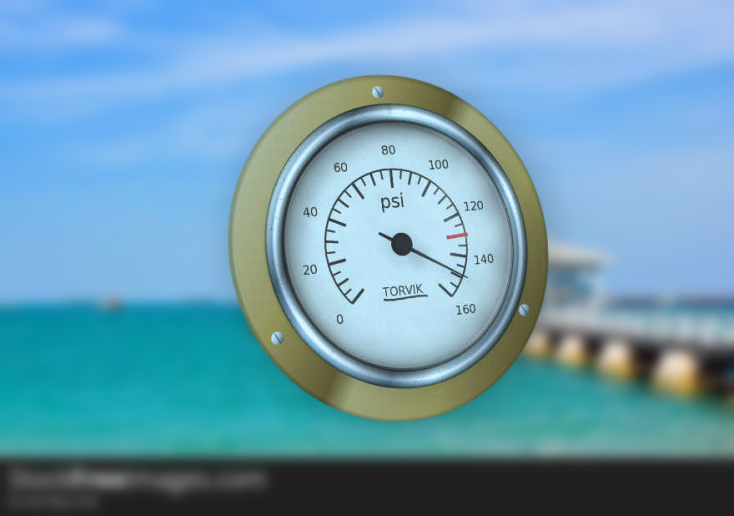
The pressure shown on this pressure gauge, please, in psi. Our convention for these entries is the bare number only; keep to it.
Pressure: 150
